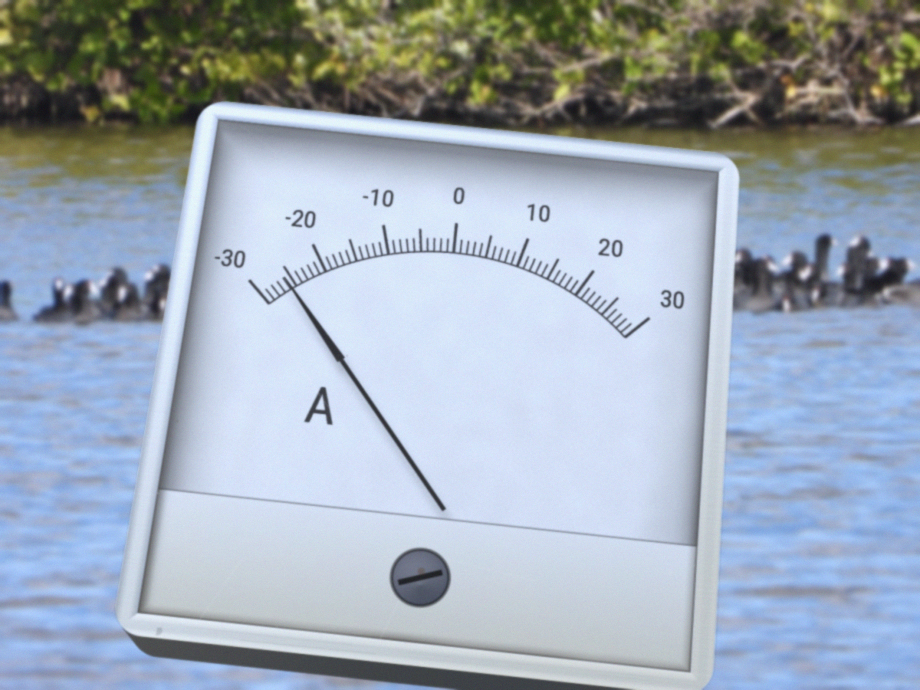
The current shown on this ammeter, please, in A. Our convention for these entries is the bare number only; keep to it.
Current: -26
